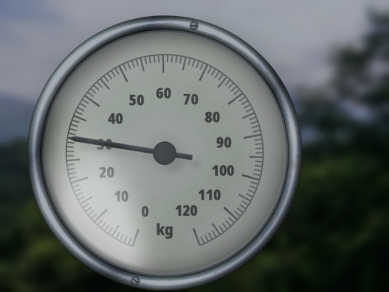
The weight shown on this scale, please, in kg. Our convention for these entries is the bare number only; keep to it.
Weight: 30
